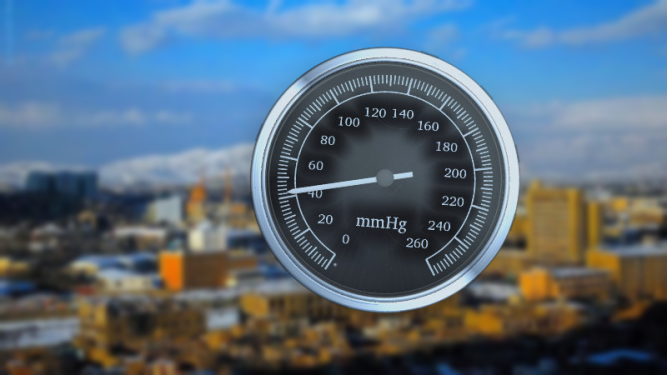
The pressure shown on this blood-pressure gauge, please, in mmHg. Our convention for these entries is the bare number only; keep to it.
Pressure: 42
